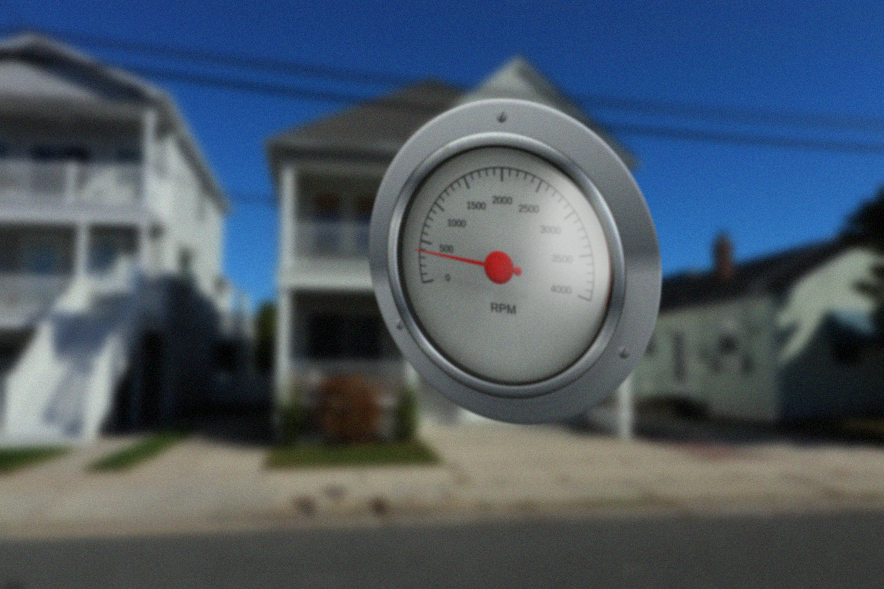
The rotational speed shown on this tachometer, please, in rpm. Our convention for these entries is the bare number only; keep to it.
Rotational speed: 400
